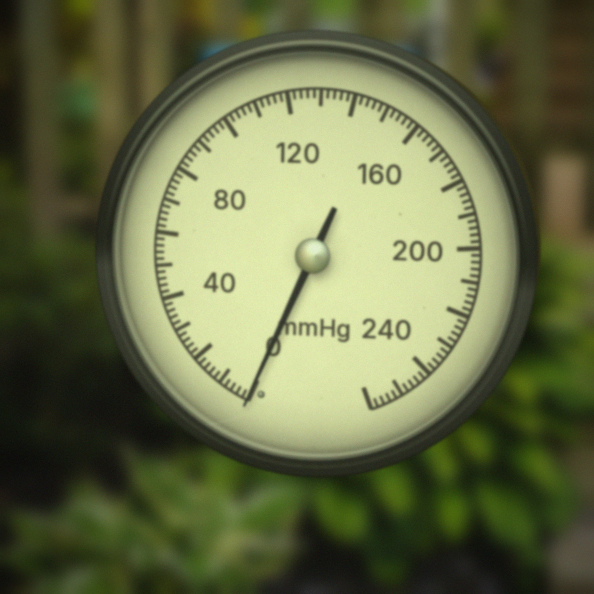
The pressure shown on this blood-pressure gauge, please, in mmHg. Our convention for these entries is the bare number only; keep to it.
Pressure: 0
